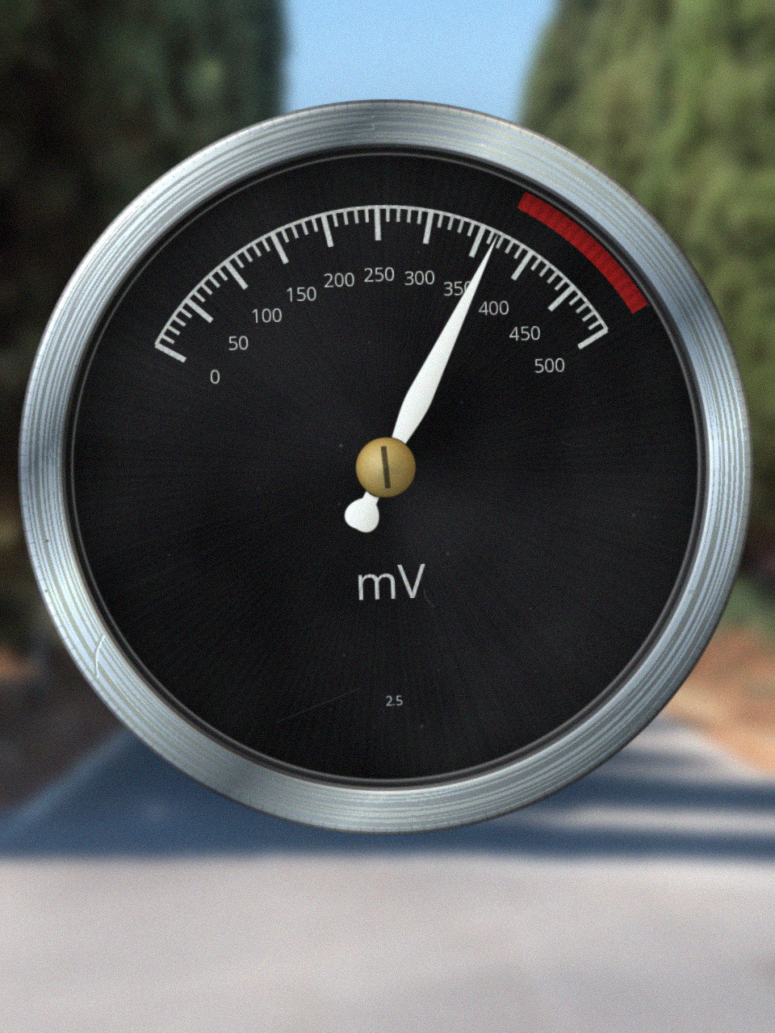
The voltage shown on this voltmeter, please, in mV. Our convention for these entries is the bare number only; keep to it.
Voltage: 365
